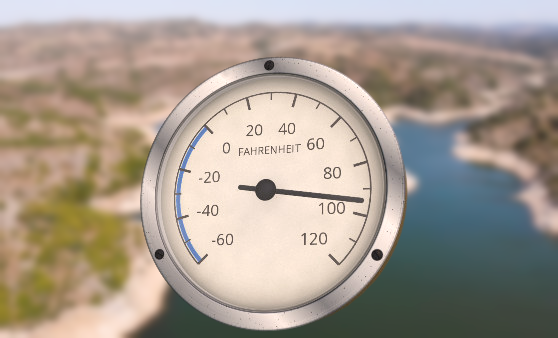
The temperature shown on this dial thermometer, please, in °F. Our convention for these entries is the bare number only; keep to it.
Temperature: 95
